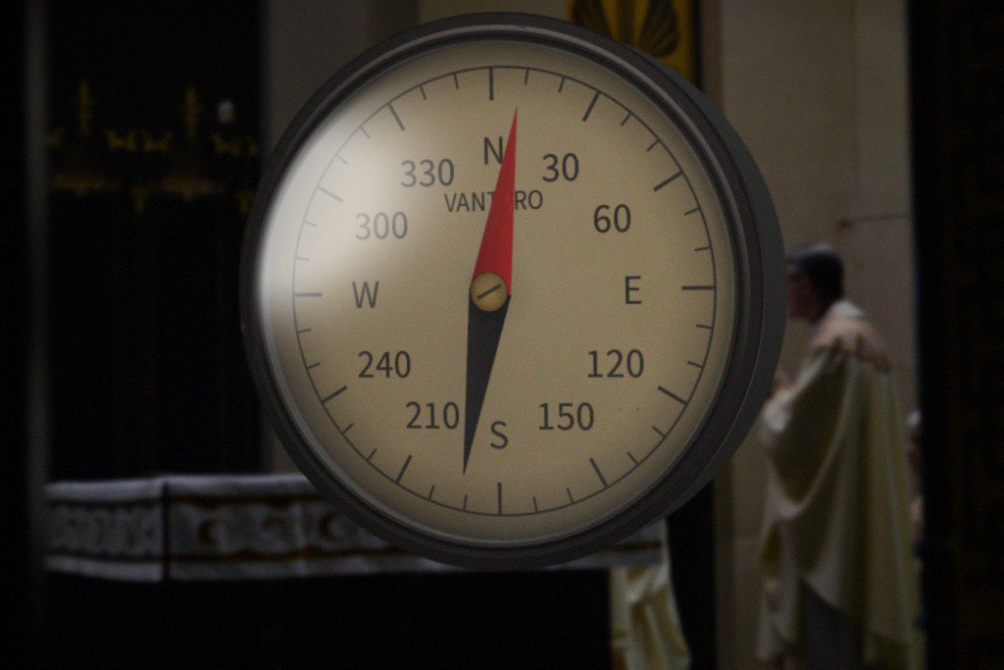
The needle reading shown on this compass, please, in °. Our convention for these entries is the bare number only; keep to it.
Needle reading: 10
